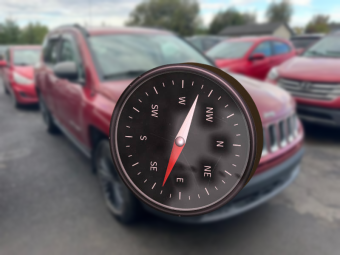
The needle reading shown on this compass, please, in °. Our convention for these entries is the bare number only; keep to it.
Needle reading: 110
